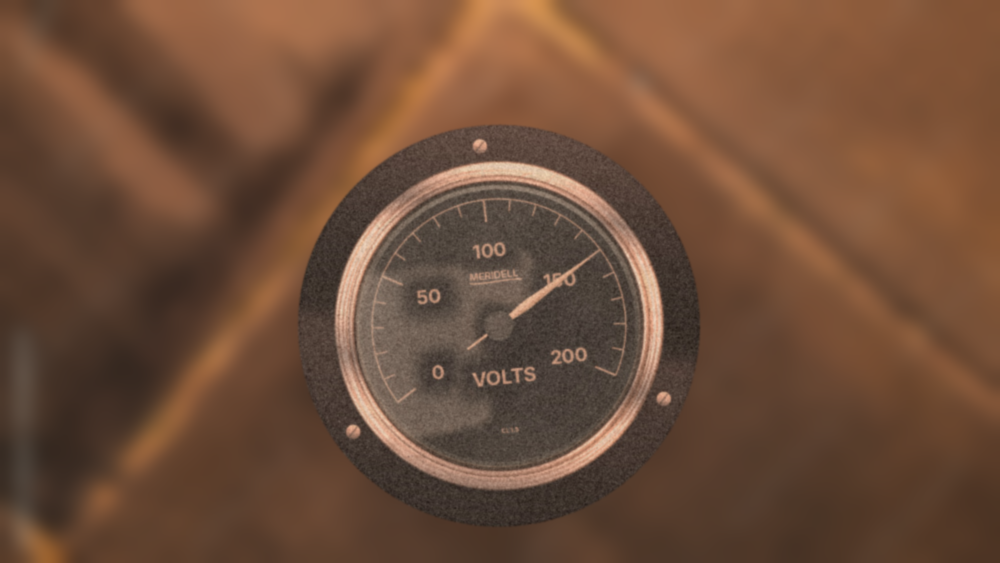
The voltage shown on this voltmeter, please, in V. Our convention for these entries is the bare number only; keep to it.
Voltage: 150
